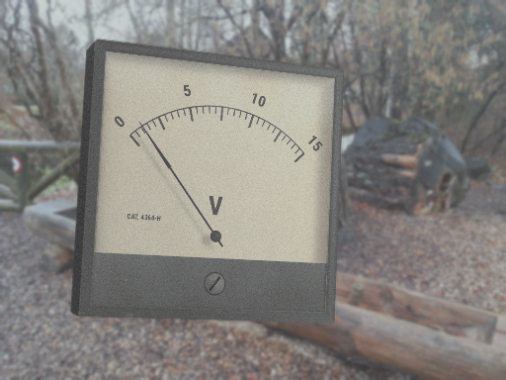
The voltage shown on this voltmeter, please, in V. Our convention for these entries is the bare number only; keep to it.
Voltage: 1
